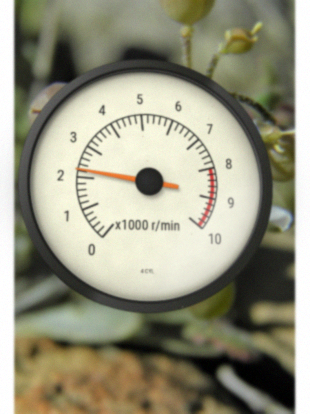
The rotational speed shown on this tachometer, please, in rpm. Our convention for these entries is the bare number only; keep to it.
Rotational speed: 2200
